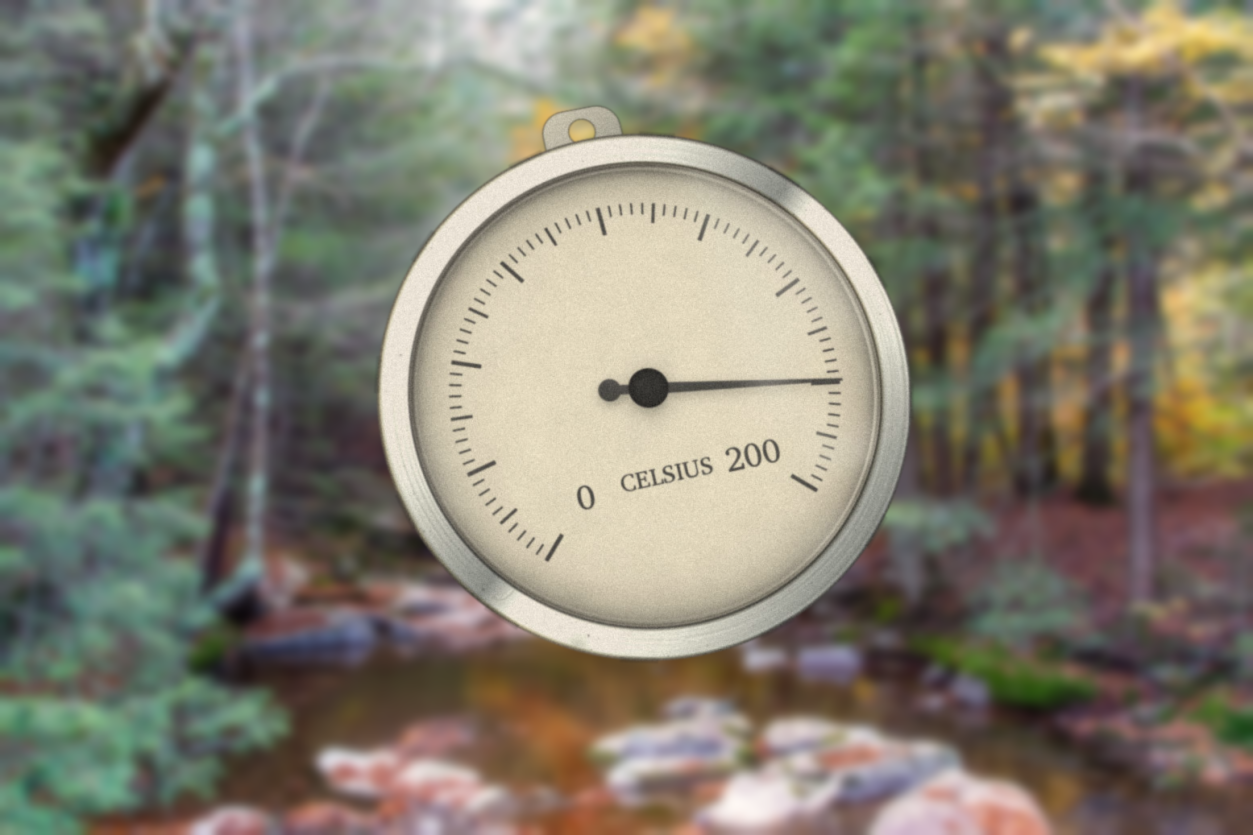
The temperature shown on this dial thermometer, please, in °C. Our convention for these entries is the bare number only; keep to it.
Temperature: 175
